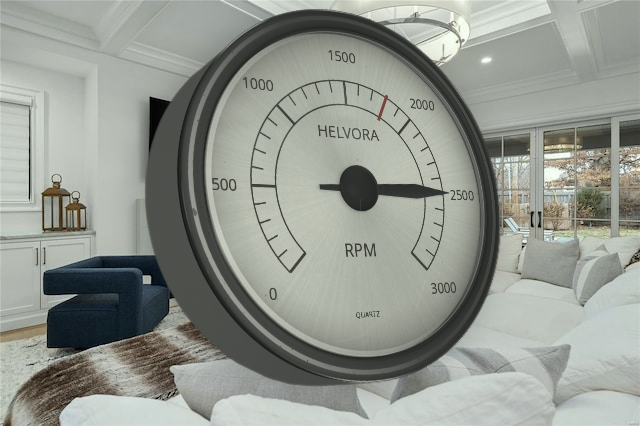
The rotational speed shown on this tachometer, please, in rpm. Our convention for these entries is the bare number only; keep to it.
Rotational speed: 2500
